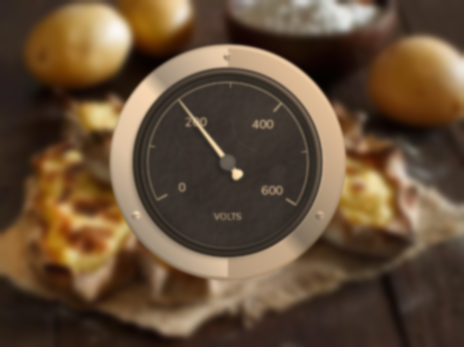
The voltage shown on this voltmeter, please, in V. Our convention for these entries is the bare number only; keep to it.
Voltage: 200
